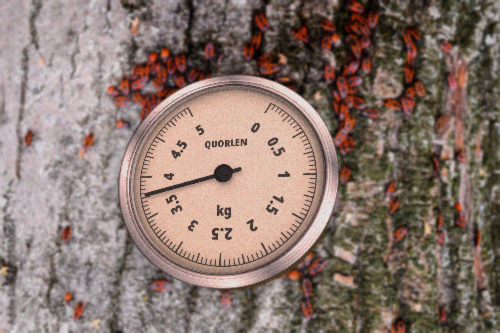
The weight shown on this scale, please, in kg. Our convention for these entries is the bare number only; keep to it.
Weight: 3.75
